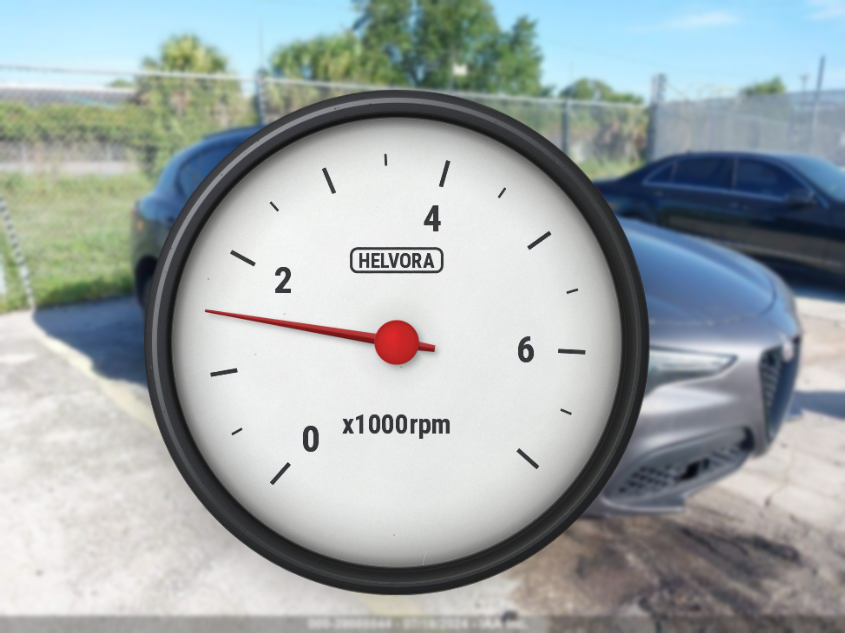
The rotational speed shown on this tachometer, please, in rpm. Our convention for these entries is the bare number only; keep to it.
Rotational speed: 1500
